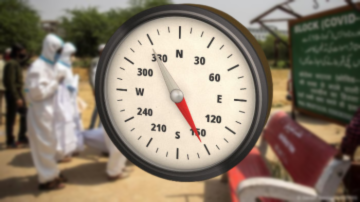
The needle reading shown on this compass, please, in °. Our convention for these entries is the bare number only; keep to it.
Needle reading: 150
